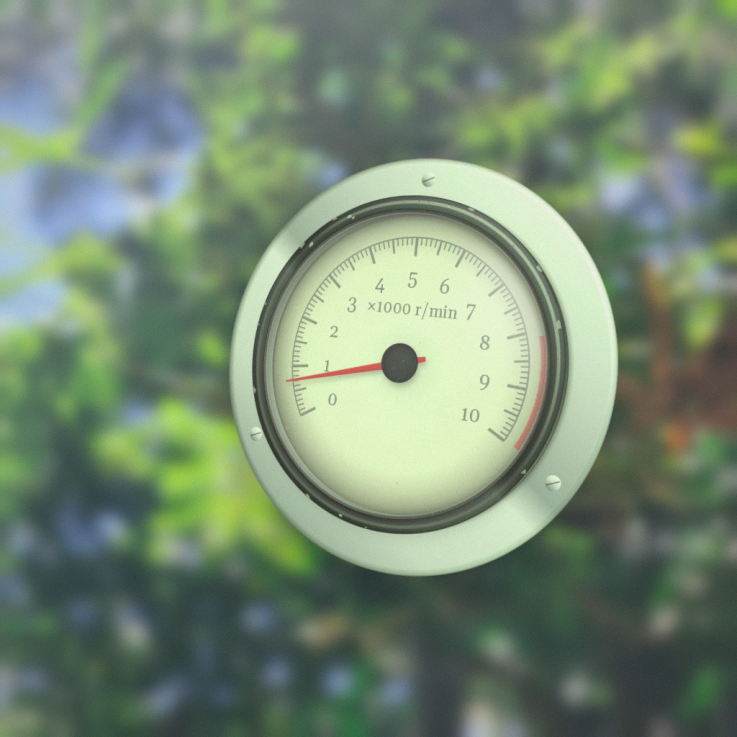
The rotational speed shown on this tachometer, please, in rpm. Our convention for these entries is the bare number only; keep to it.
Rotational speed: 700
